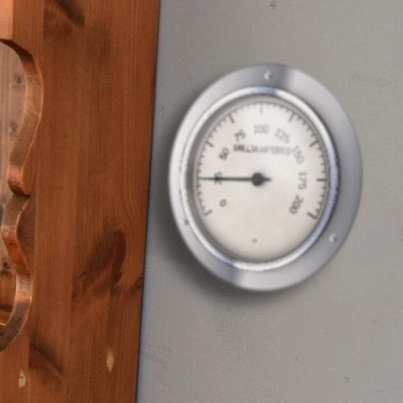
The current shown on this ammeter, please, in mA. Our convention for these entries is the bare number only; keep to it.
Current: 25
